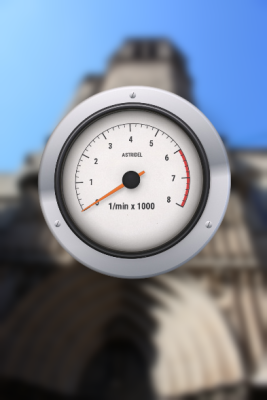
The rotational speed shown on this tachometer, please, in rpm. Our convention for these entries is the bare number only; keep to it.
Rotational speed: 0
